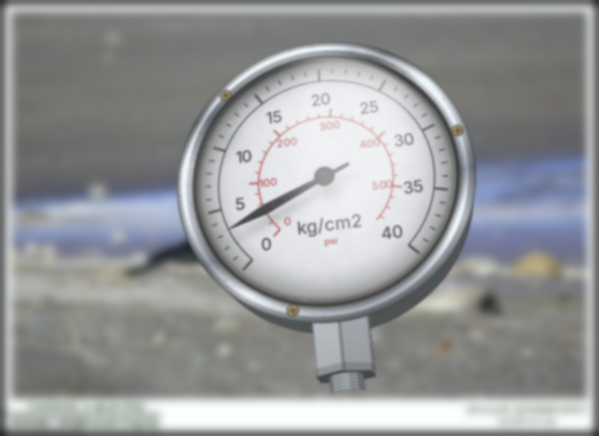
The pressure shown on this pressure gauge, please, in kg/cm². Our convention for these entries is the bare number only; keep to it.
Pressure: 3
